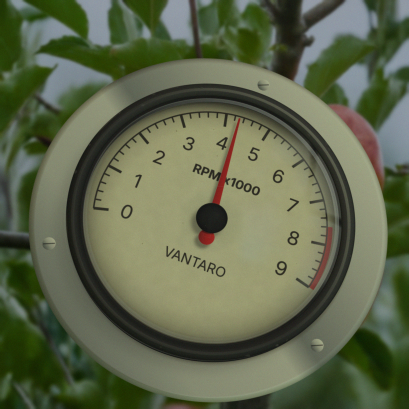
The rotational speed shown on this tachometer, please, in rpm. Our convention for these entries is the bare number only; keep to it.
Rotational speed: 4300
